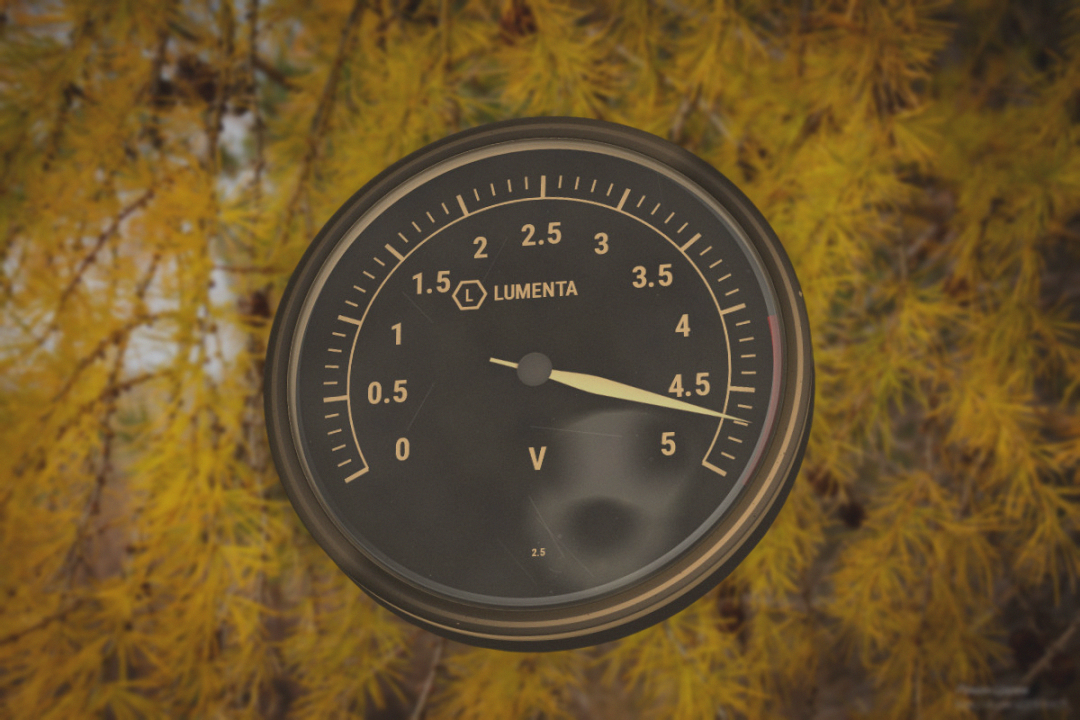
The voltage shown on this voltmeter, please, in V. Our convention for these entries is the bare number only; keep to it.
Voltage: 4.7
